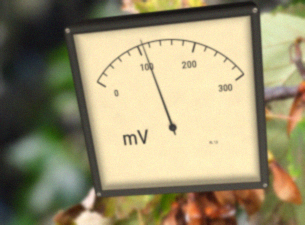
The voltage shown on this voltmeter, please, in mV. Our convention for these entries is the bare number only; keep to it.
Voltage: 110
